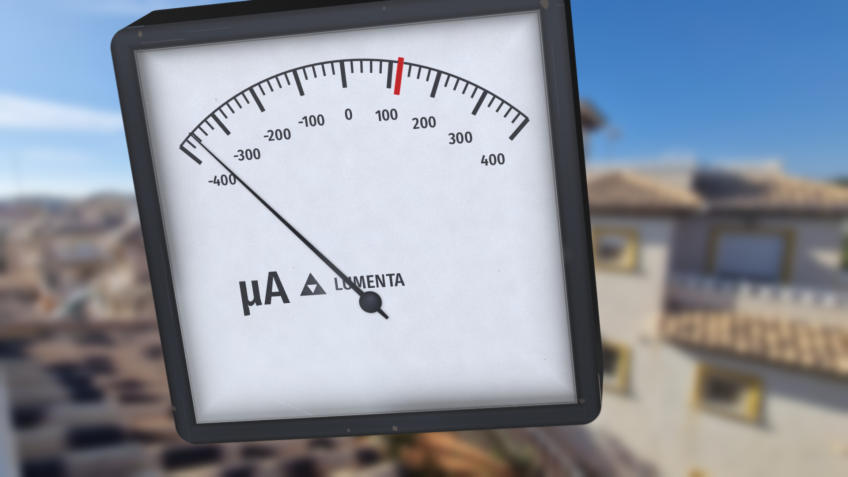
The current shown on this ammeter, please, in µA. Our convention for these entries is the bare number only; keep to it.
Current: -360
